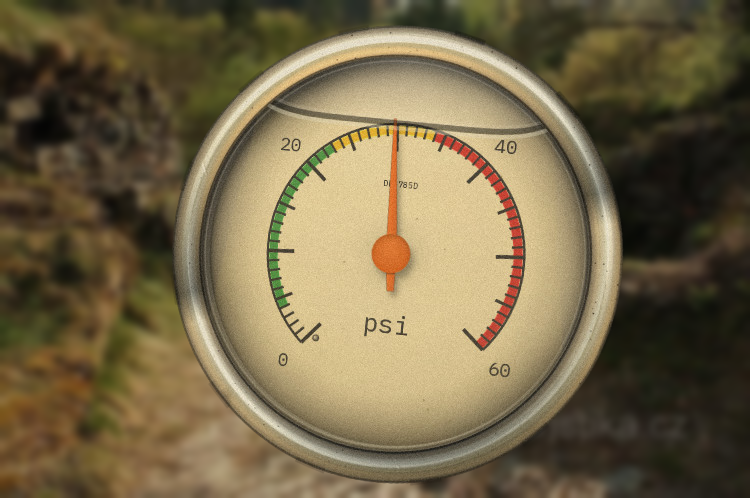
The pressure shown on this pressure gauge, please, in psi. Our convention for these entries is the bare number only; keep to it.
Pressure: 30
